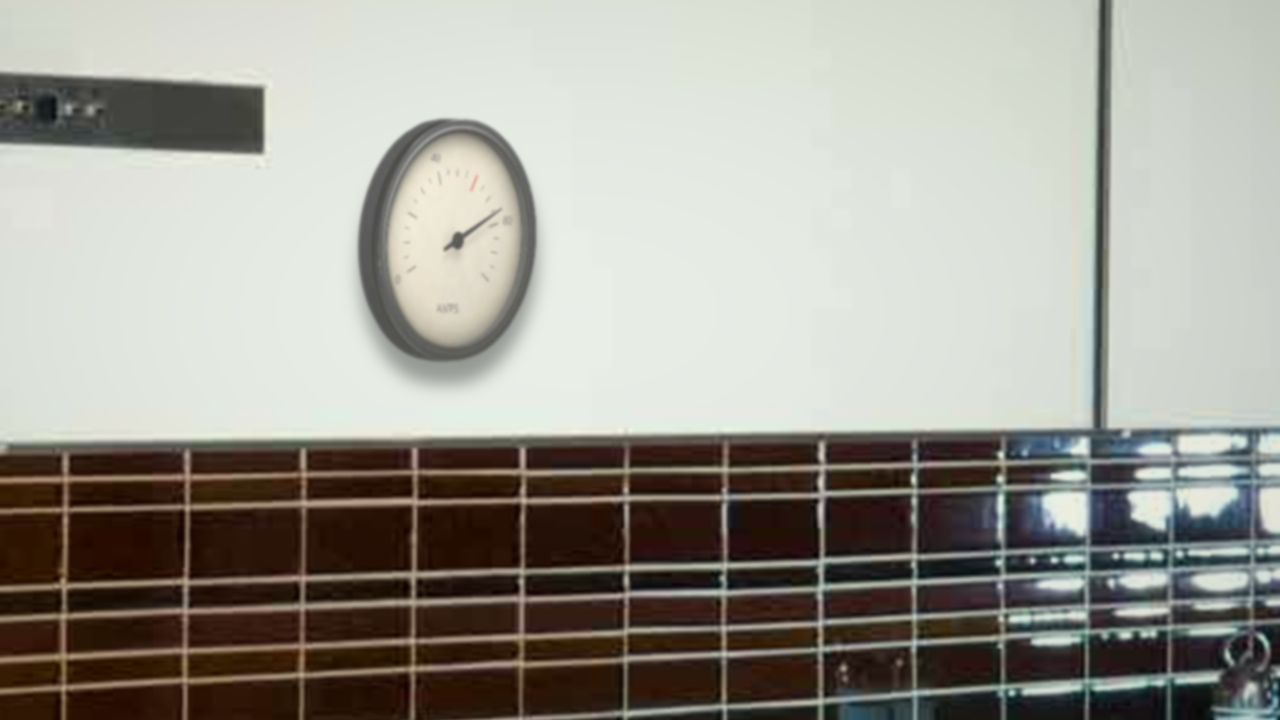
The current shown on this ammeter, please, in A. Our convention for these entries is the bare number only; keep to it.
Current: 75
